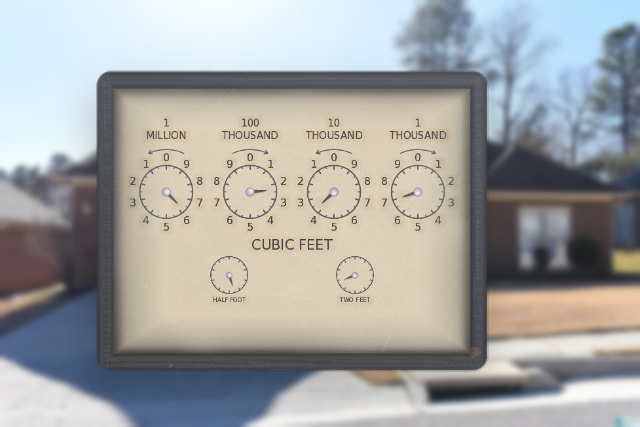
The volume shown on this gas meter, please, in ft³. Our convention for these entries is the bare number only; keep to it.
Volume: 623700
